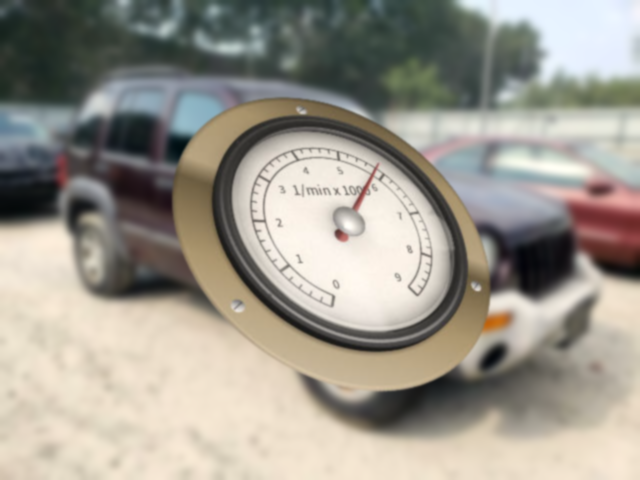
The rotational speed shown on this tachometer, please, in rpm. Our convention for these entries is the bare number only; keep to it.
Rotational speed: 5800
